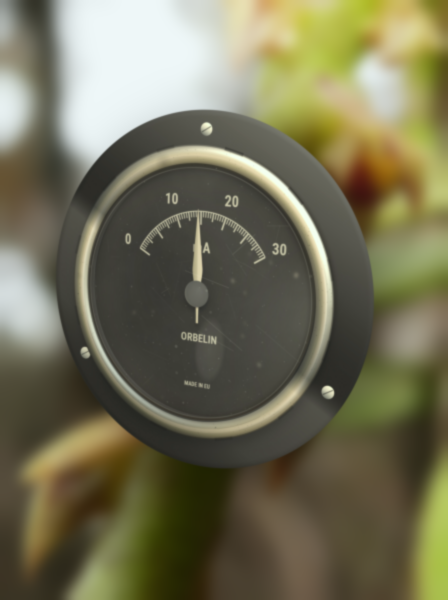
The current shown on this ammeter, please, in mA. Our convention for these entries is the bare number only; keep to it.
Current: 15
